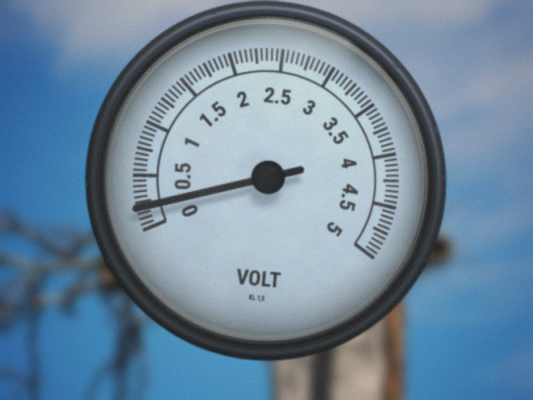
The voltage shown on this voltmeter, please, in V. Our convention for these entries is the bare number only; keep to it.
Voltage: 0.2
